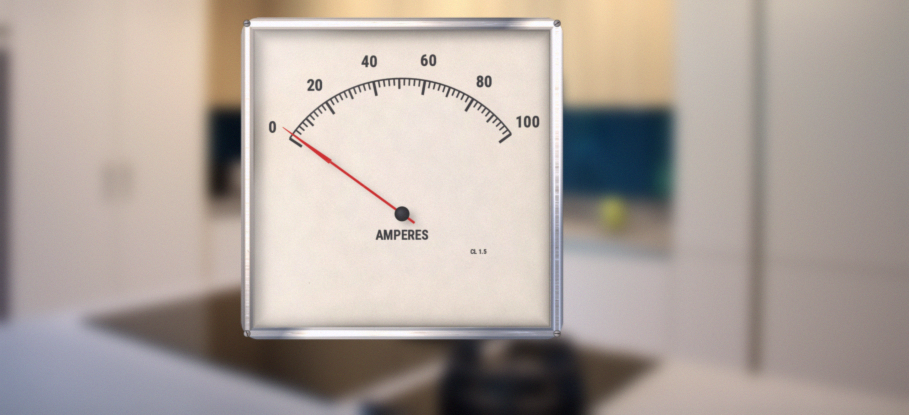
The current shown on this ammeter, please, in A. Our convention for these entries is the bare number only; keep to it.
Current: 2
